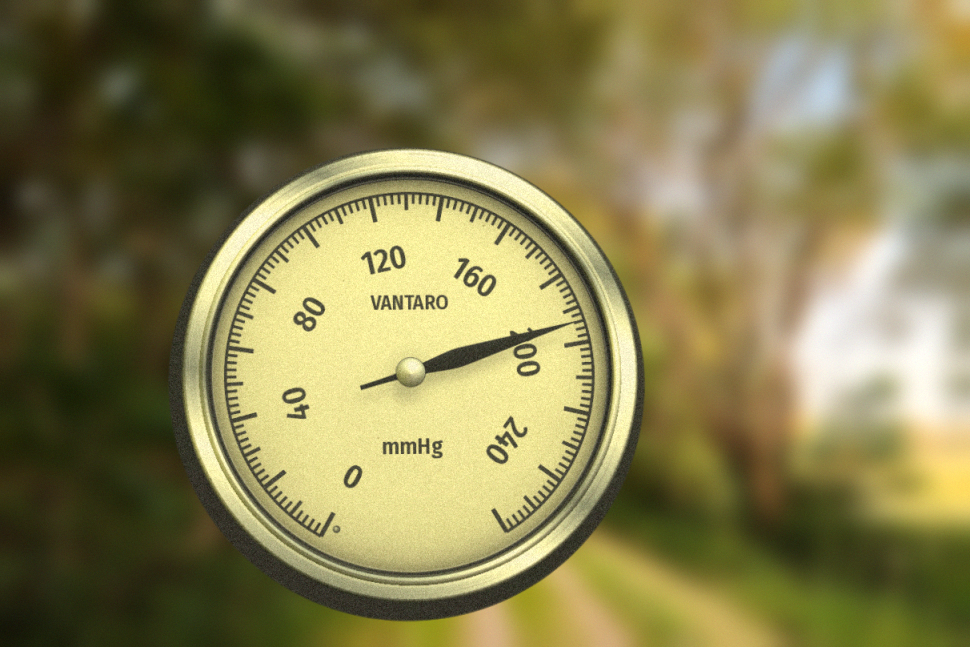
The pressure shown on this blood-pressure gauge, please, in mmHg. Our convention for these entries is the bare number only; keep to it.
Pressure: 194
